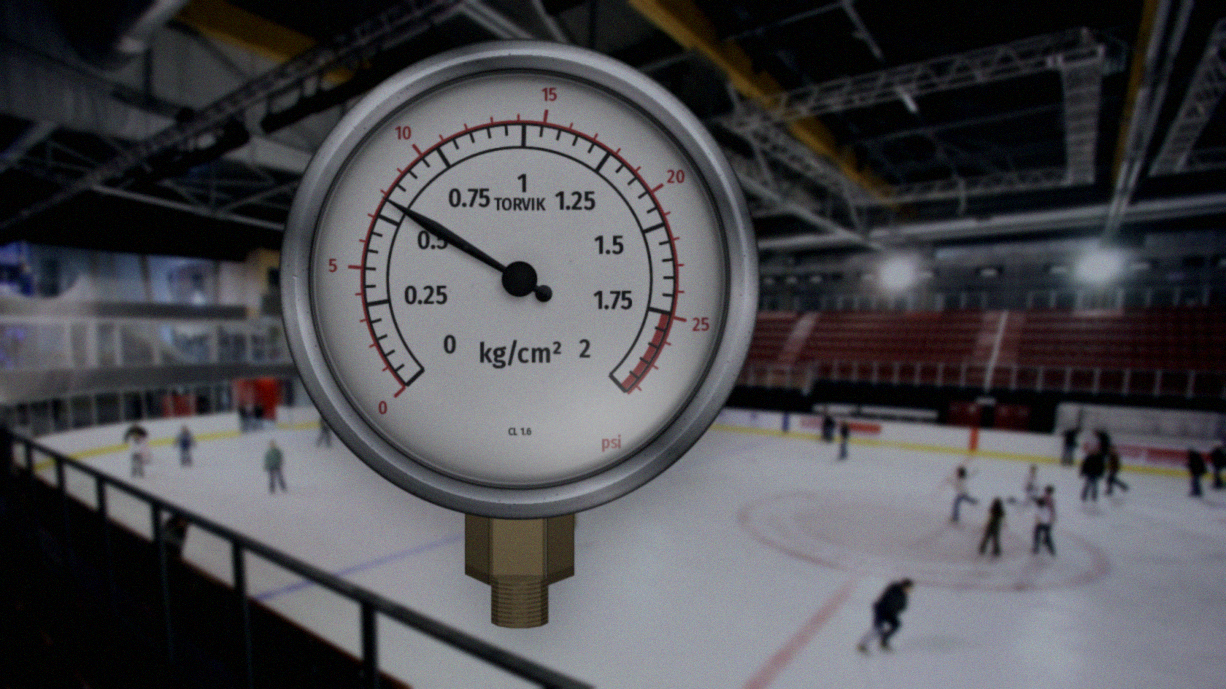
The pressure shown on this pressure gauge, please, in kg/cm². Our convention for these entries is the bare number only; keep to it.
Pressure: 0.55
